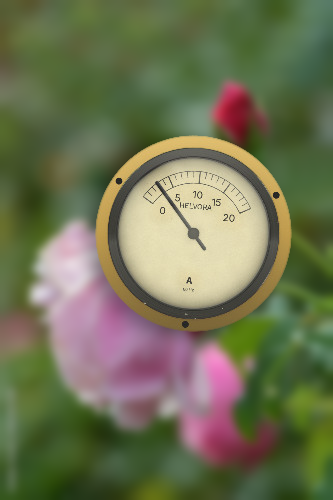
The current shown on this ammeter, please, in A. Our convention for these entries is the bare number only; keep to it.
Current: 3
